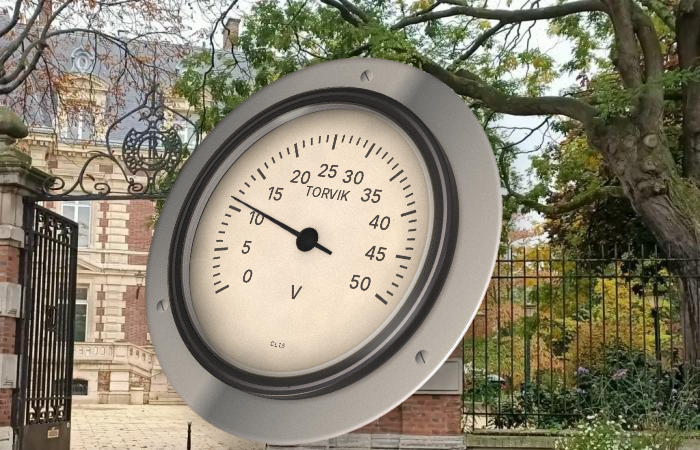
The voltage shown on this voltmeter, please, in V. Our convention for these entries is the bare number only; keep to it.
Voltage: 11
